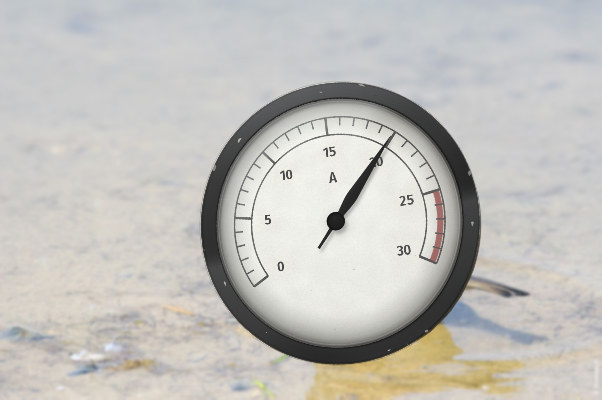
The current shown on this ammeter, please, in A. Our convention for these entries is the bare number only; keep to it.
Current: 20
